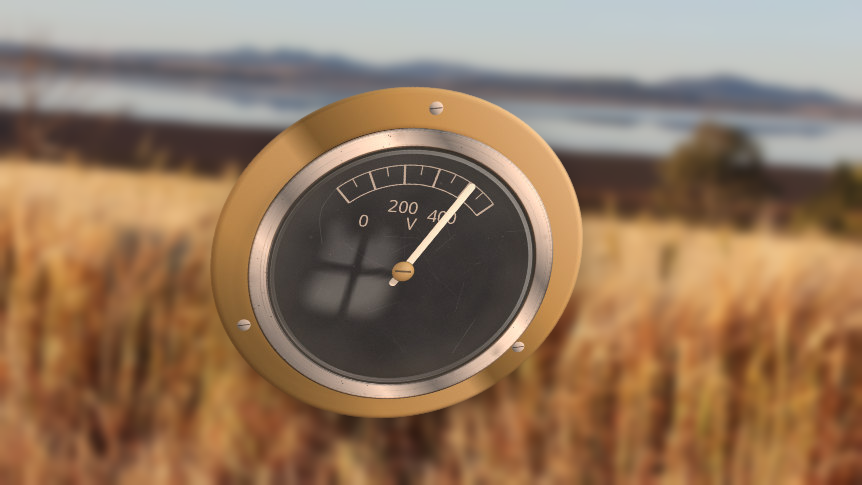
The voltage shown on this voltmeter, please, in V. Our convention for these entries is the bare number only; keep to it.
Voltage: 400
